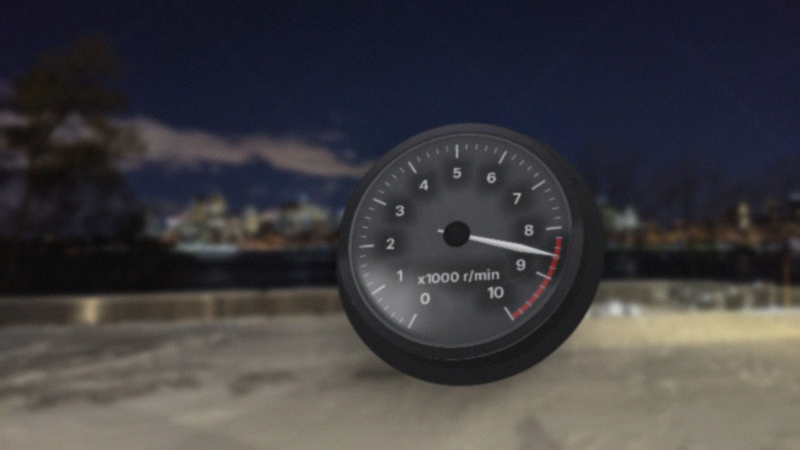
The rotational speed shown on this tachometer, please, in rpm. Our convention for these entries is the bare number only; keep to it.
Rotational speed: 8600
